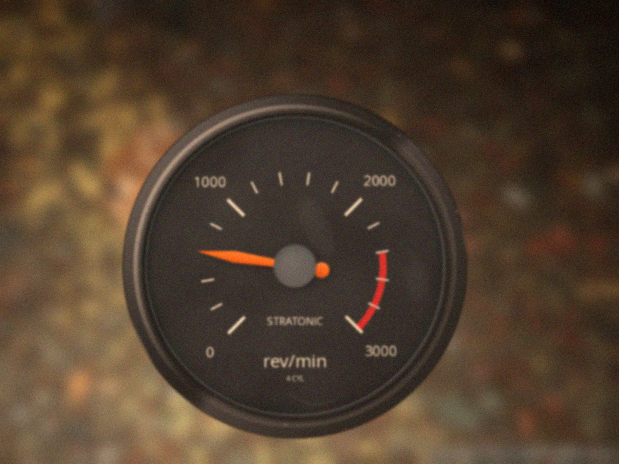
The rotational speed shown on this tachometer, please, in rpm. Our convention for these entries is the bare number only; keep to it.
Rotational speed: 600
